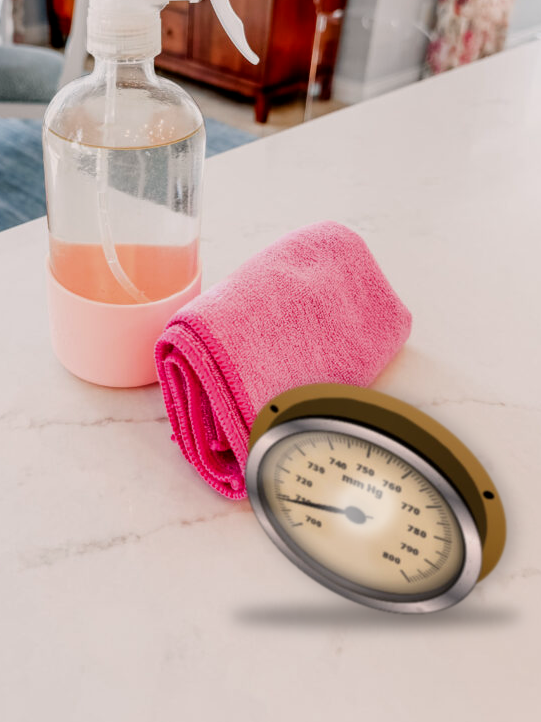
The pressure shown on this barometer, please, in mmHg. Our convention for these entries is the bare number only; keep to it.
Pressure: 710
